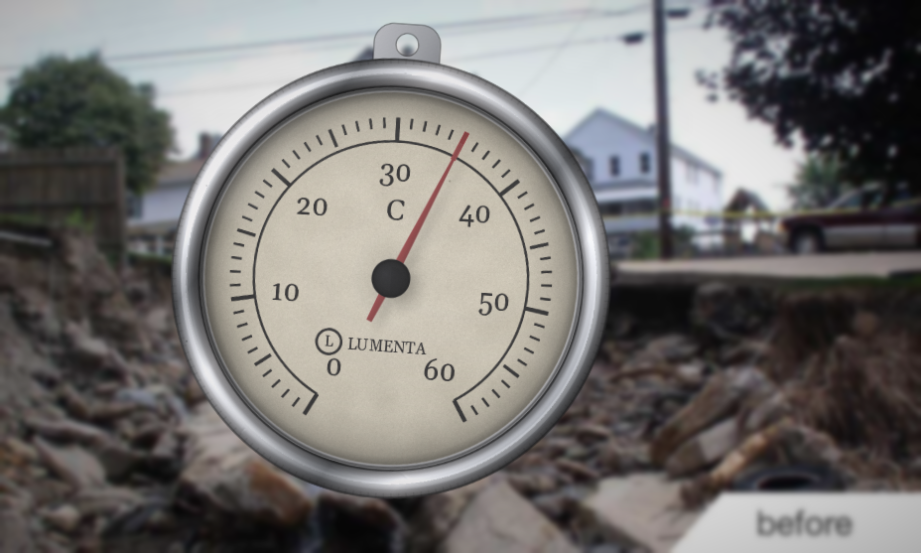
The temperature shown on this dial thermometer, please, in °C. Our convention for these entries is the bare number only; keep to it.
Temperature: 35
